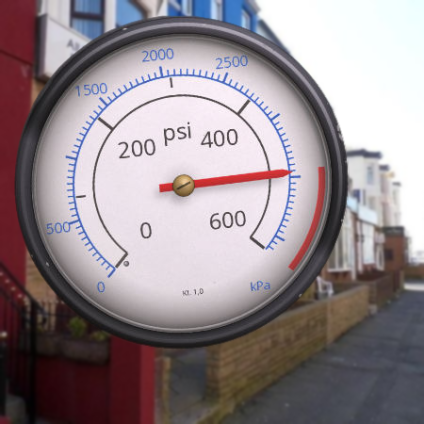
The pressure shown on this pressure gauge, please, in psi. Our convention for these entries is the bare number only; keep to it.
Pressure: 500
